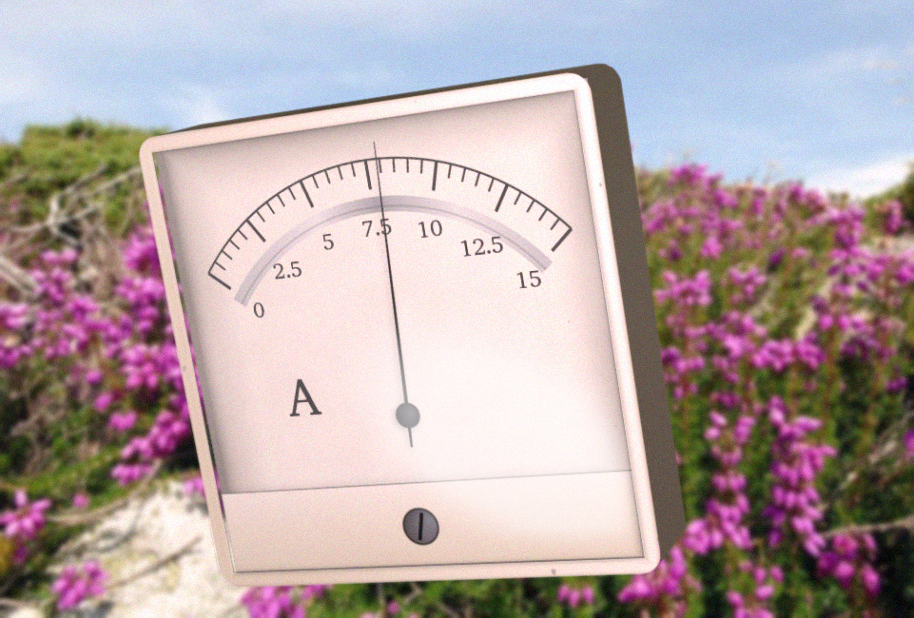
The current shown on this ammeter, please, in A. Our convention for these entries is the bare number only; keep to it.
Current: 8
